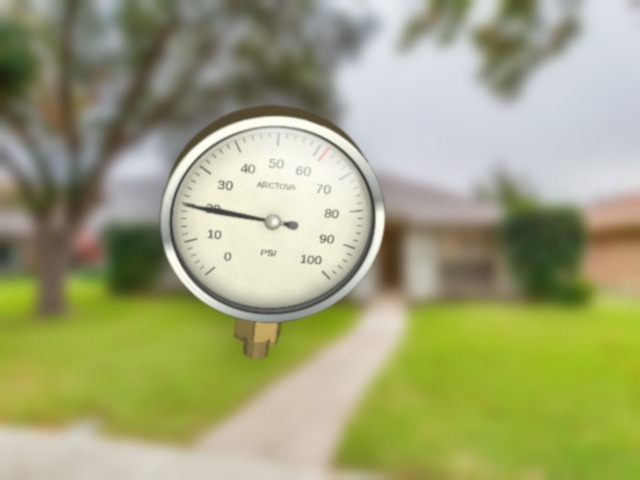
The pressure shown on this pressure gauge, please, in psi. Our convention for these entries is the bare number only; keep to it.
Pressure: 20
